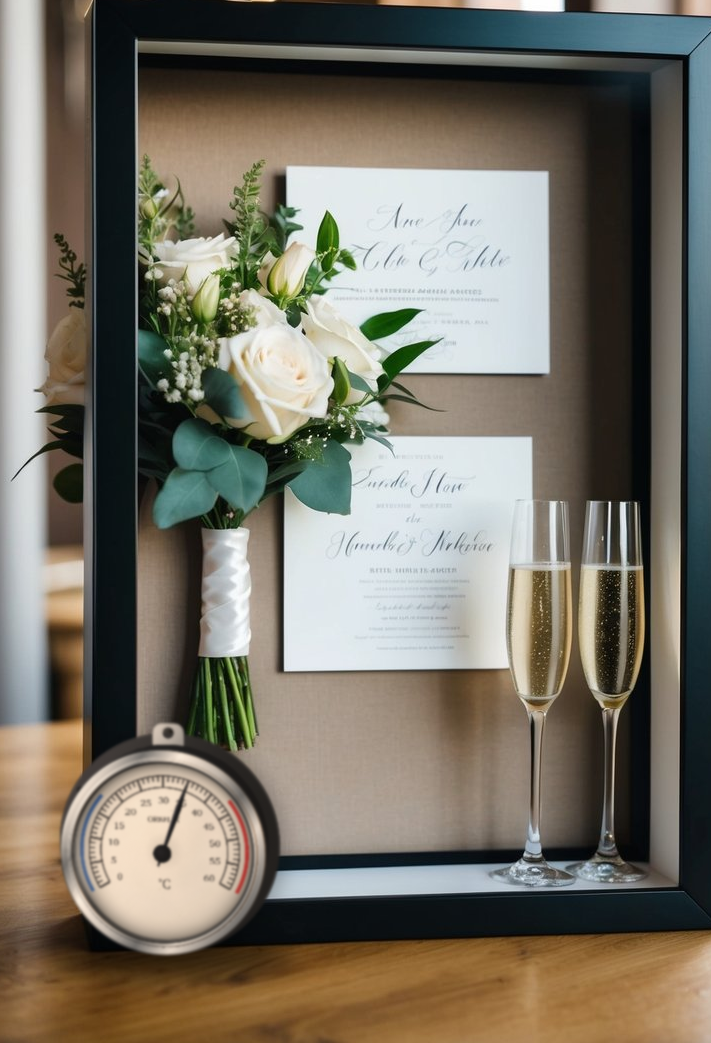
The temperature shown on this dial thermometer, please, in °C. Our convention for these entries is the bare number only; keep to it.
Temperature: 35
